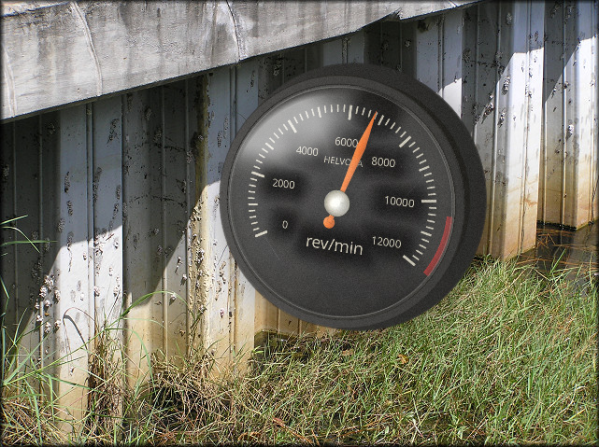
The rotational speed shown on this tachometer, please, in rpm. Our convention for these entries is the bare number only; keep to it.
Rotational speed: 6800
